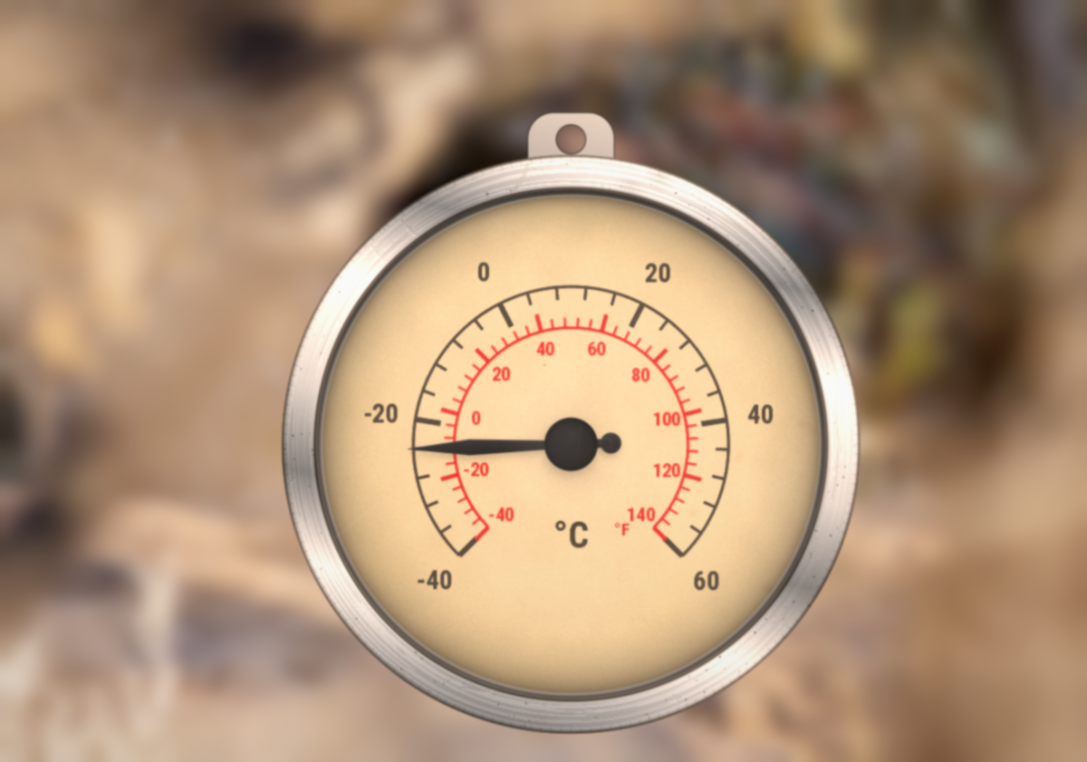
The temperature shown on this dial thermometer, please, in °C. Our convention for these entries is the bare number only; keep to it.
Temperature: -24
